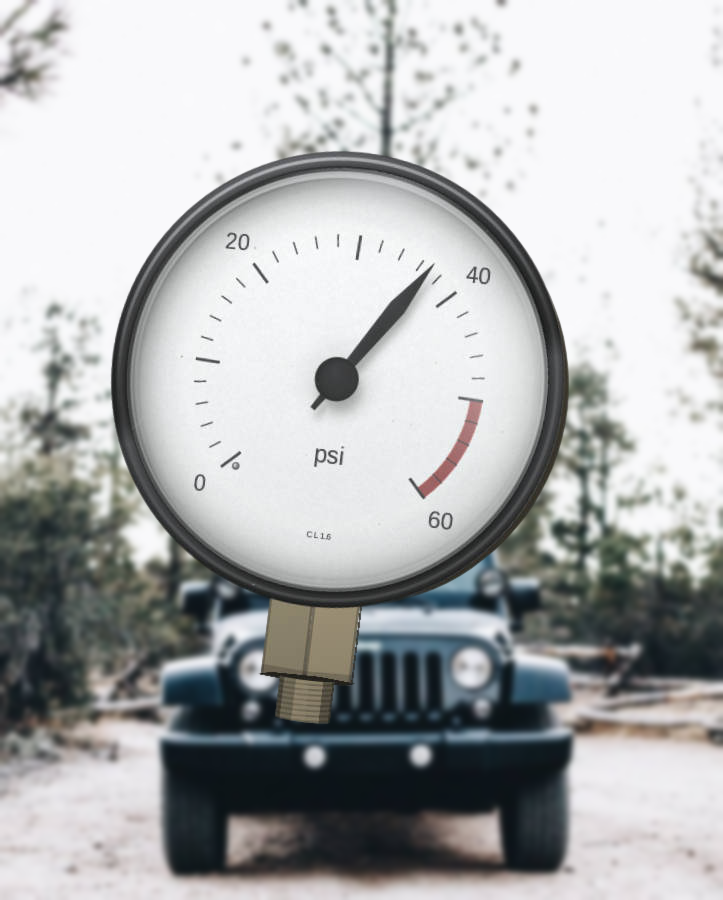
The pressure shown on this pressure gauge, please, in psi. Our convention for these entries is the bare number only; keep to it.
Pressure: 37
